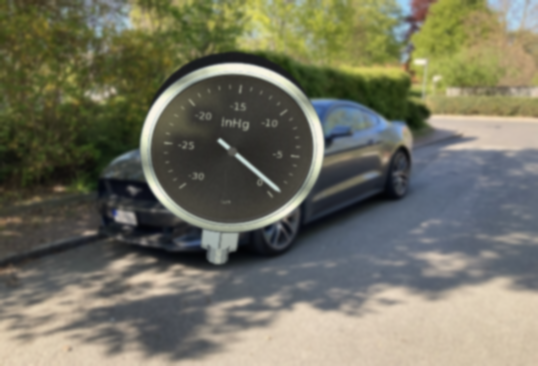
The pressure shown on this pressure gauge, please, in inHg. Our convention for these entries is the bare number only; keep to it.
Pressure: -1
